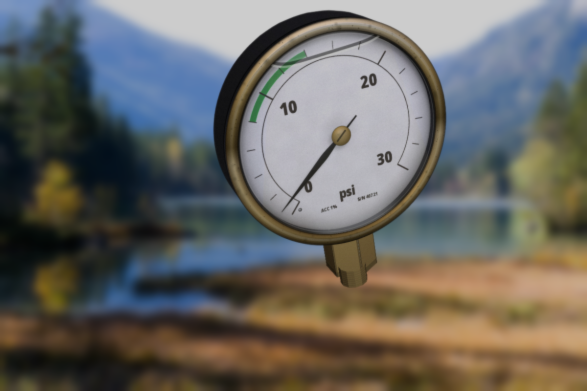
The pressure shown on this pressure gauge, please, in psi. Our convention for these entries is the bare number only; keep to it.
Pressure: 1
